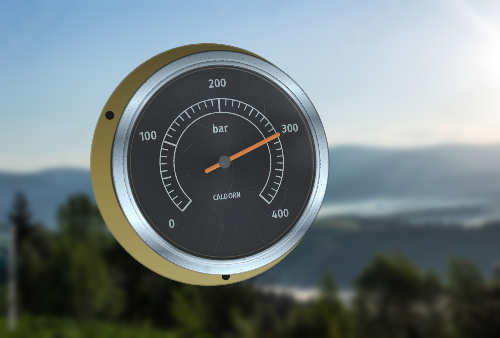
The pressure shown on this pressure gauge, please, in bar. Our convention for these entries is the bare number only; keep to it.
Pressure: 300
